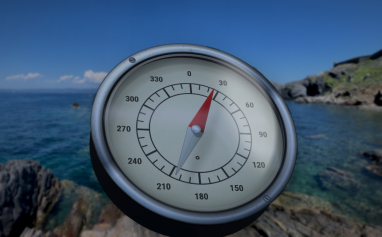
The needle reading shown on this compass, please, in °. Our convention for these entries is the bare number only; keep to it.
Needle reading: 25
